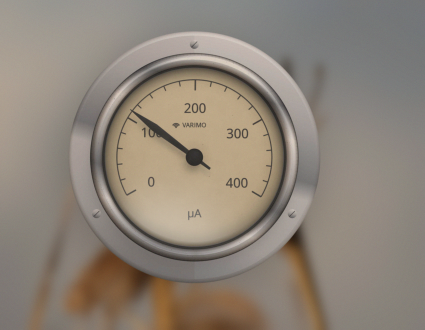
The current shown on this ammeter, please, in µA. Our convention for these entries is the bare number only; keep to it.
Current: 110
